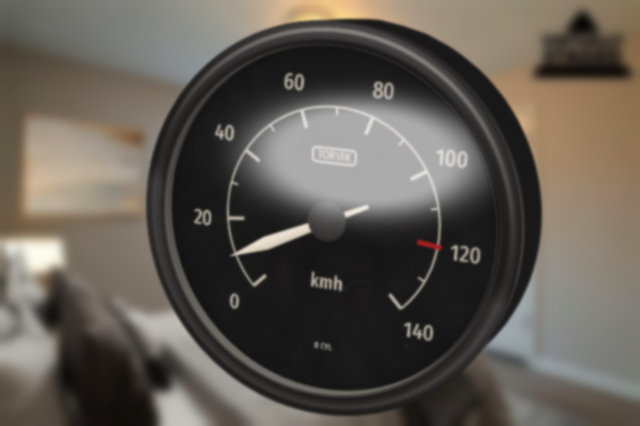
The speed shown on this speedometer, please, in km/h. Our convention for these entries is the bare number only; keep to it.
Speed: 10
